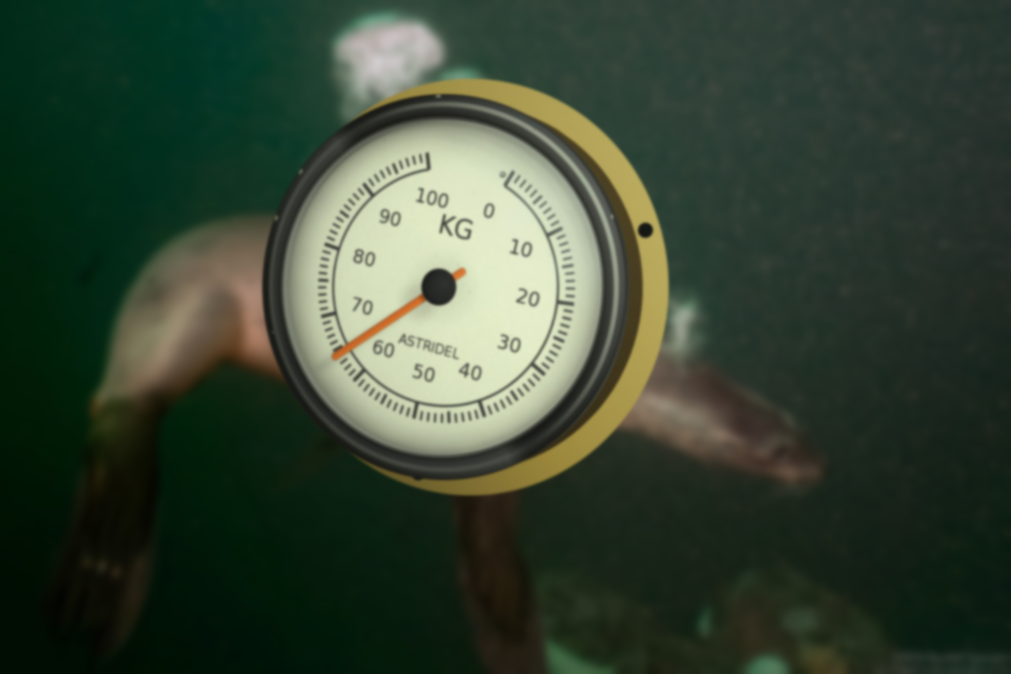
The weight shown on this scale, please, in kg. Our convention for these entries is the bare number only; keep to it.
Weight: 64
